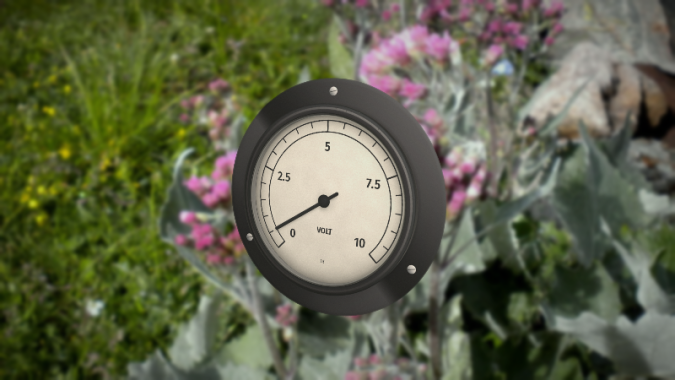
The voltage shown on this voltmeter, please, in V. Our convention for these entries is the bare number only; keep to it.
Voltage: 0.5
